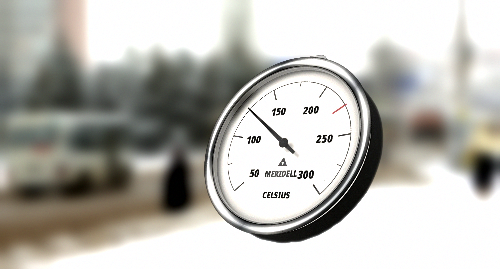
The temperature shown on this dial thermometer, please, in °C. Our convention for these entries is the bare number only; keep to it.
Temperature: 125
